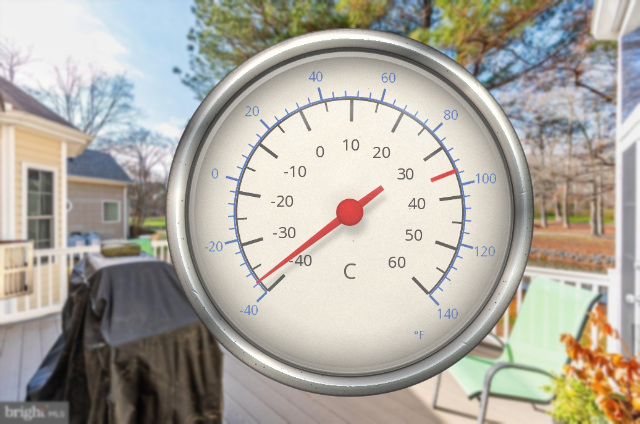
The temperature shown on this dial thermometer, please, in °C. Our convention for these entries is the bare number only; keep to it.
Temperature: -37.5
